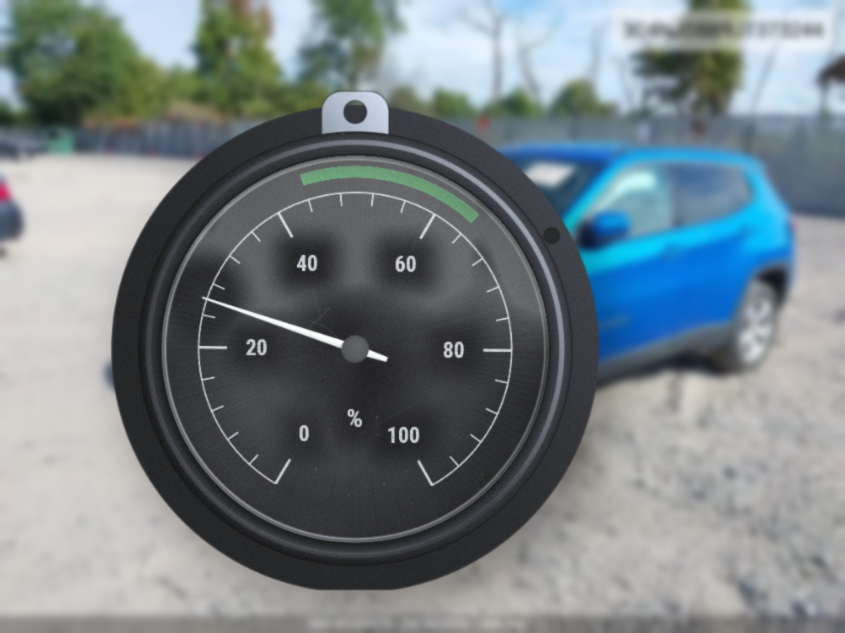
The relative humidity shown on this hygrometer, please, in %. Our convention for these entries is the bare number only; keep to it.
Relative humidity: 26
